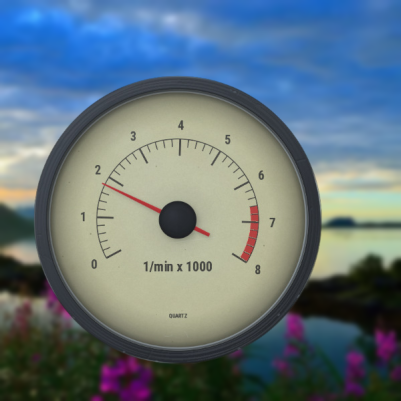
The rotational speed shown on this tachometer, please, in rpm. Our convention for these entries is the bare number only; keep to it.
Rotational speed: 1800
